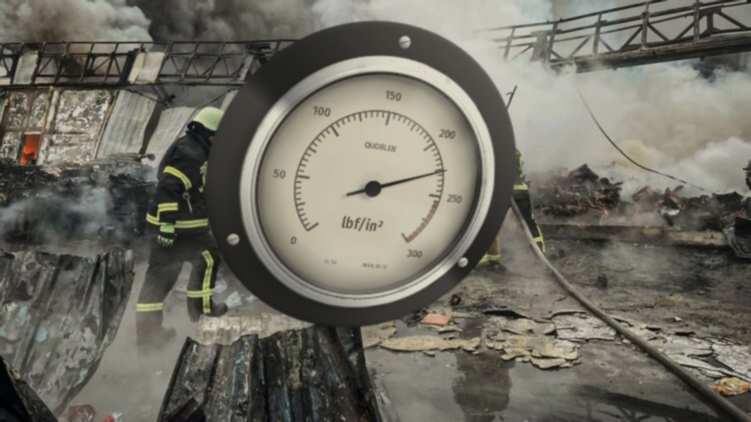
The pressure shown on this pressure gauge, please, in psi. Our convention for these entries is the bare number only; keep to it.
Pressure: 225
